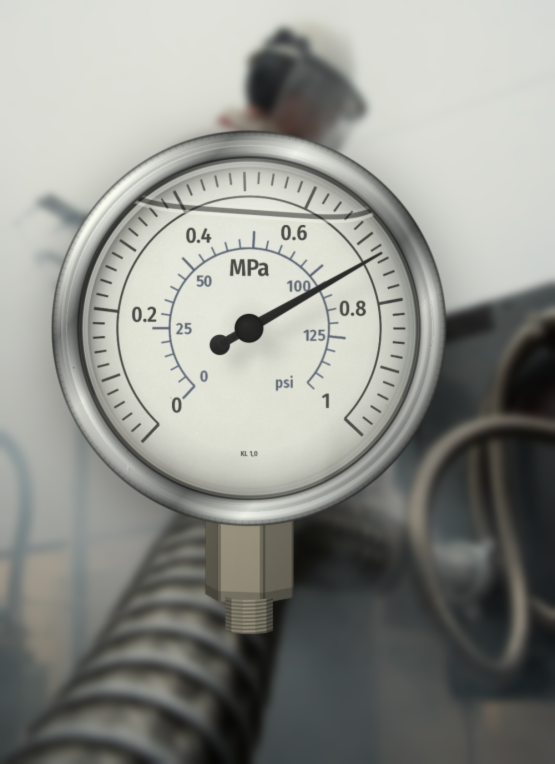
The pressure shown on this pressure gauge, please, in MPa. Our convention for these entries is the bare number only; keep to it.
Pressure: 0.73
